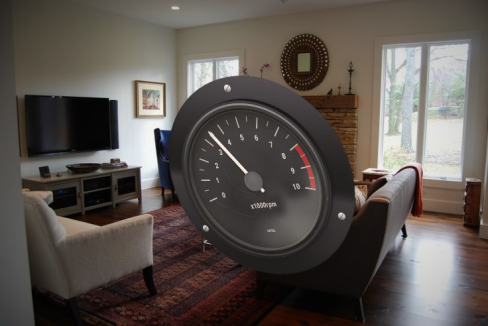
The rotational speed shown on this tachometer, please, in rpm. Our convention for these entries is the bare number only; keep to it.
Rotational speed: 3500
